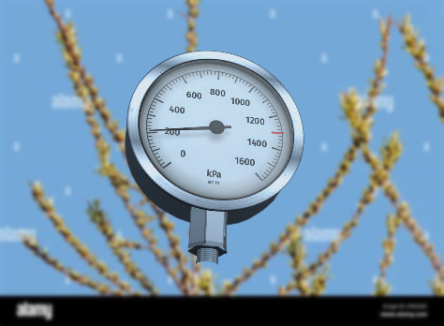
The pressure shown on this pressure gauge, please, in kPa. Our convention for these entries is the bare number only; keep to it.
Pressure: 200
